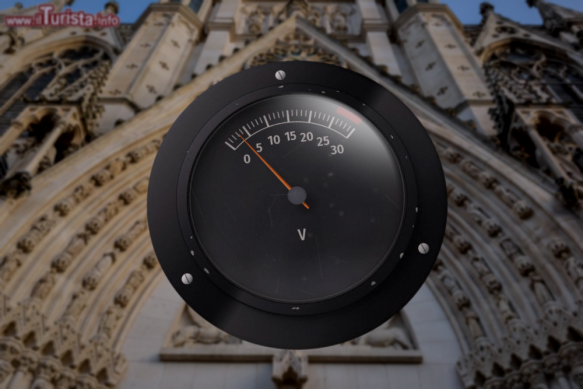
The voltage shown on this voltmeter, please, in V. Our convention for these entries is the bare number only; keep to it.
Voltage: 3
